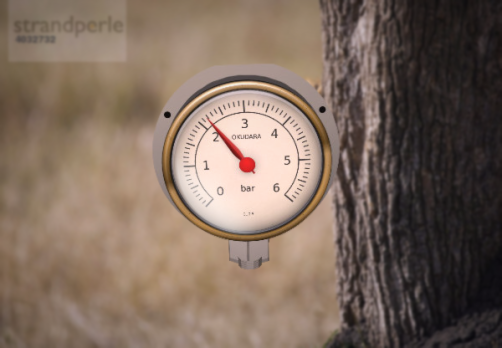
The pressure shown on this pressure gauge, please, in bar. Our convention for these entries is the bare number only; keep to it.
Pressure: 2.2
